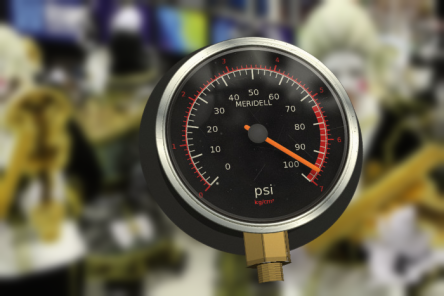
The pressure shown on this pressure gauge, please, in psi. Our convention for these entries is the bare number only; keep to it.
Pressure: 96
